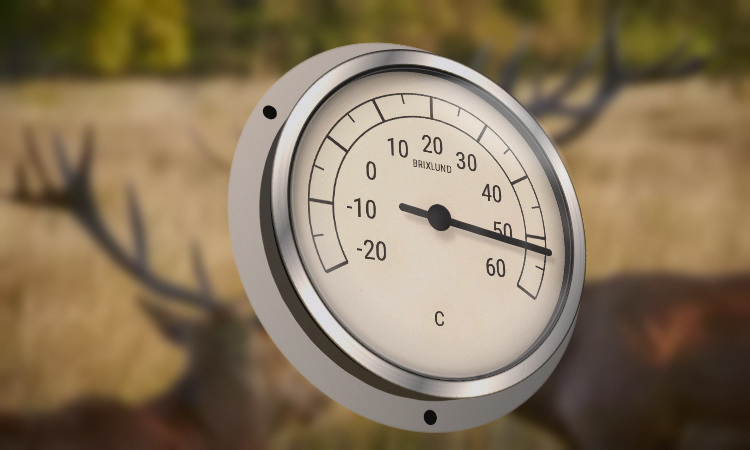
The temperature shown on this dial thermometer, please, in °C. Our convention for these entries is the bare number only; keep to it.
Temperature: 52.5
